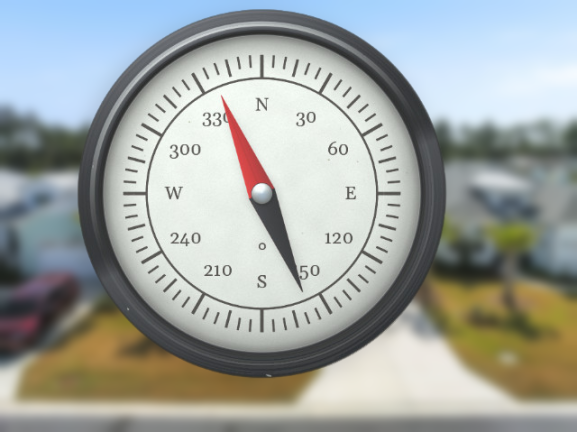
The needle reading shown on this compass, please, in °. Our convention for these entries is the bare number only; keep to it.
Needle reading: 337.5
